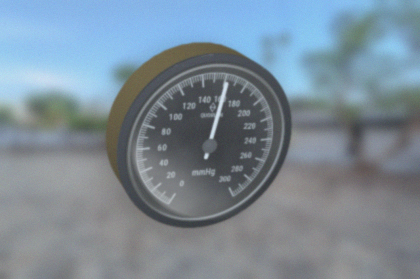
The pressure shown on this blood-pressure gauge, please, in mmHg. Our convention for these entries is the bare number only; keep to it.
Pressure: 160
